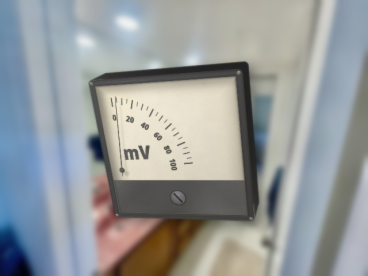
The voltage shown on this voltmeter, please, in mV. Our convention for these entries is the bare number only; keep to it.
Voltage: 5
